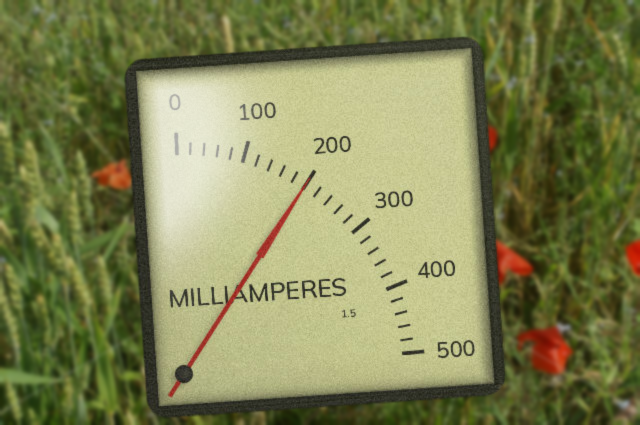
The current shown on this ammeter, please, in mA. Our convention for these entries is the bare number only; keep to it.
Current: 200
